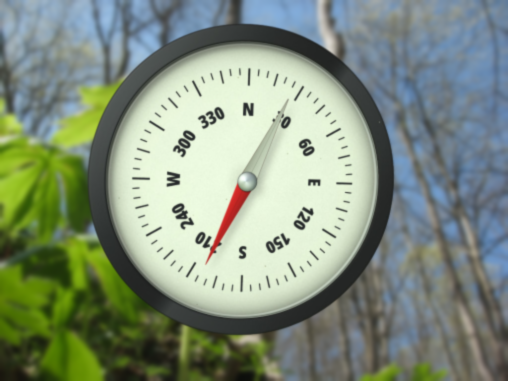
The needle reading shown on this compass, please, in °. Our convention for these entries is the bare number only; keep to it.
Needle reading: 205
